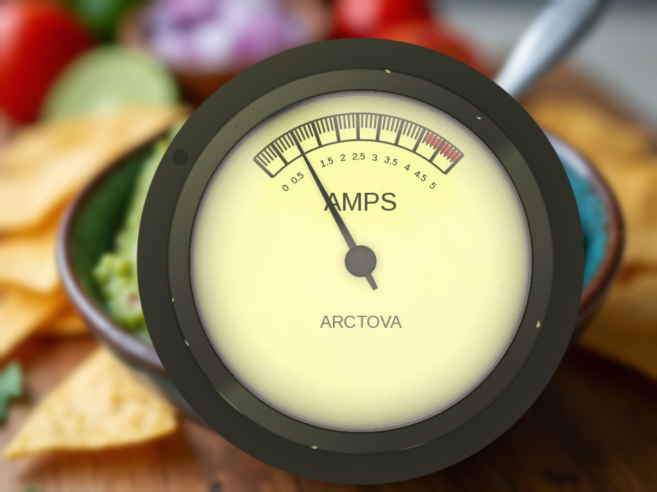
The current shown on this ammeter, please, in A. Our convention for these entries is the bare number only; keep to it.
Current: 1
